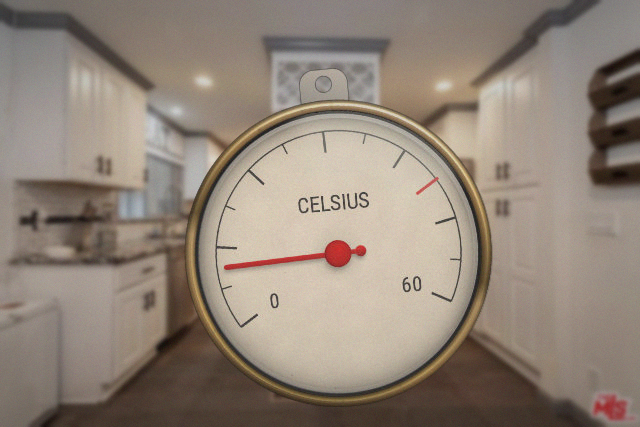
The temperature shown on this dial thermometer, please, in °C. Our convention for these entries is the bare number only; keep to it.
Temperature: 7.5
